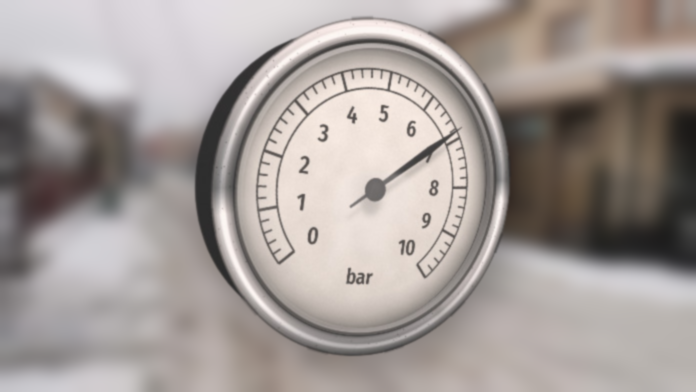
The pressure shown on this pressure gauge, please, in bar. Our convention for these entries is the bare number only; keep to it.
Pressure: 6.8
